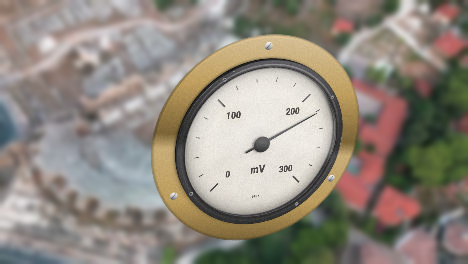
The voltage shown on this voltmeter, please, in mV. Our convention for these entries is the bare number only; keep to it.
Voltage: 220
